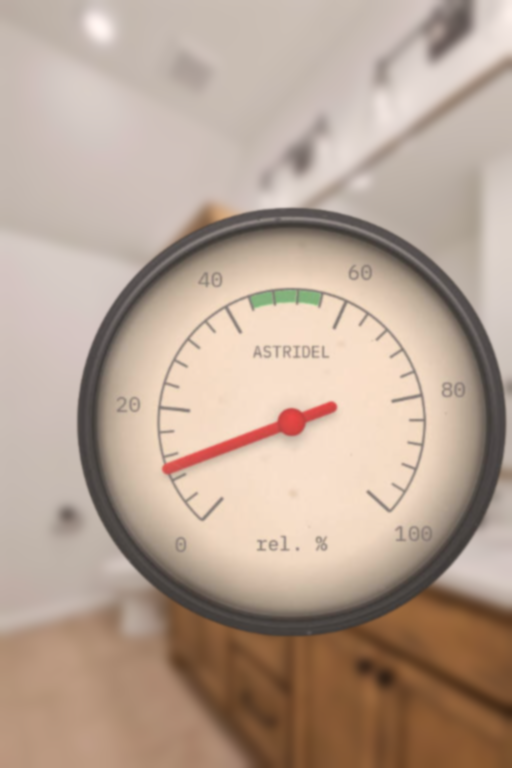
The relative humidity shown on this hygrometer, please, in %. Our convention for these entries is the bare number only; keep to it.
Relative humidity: 10
